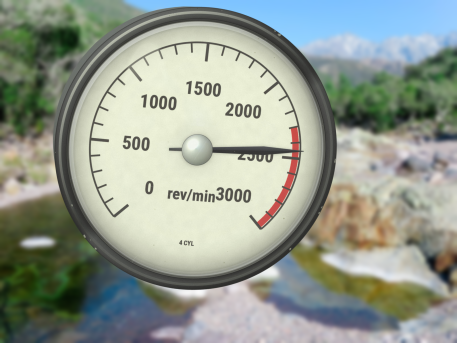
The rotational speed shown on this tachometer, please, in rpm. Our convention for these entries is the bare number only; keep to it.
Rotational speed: 2450
